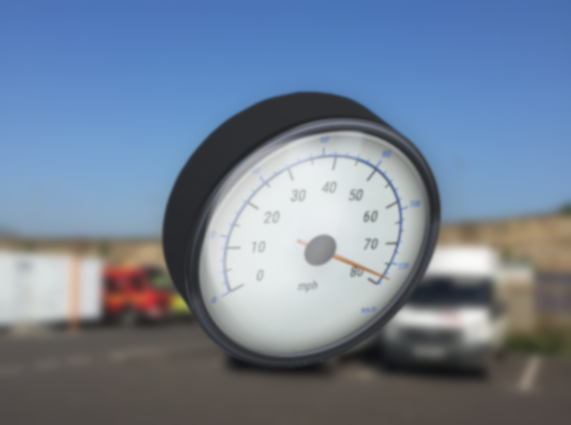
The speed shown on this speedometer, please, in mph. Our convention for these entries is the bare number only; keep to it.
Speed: 77.5
